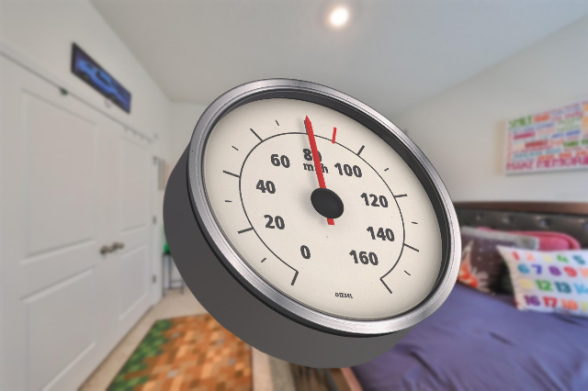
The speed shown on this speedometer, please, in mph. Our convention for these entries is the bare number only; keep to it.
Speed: 80
